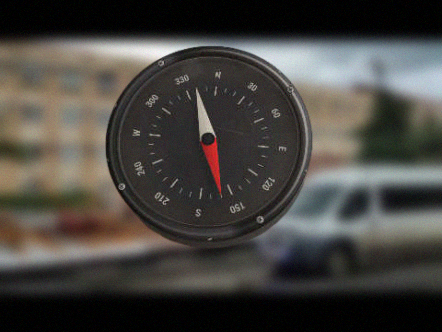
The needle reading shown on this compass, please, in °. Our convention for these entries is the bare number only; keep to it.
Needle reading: 160
